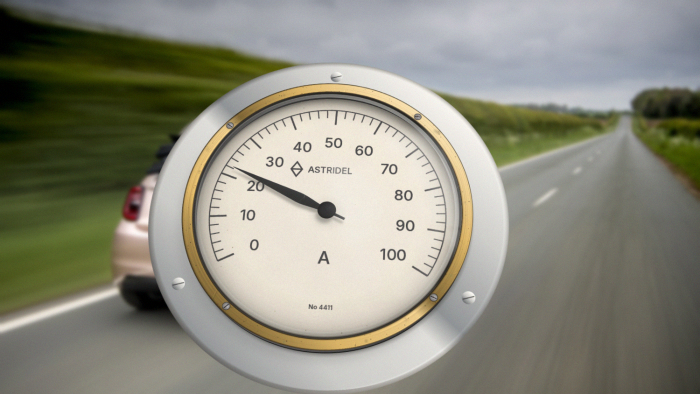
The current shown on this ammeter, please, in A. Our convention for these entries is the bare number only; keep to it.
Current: 22
